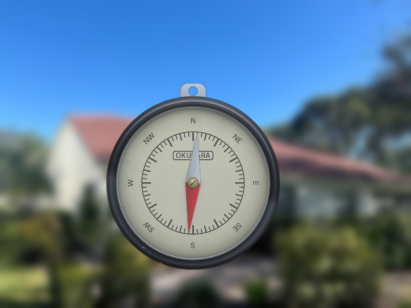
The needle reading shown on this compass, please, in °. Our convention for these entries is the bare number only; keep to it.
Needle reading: 185
